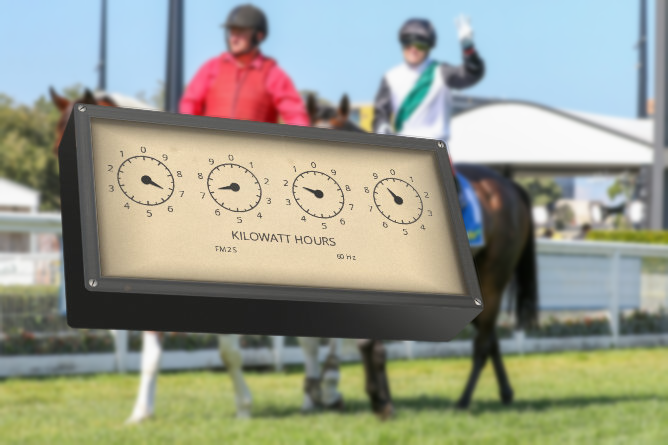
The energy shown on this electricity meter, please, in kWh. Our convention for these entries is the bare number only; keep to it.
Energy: 6719
